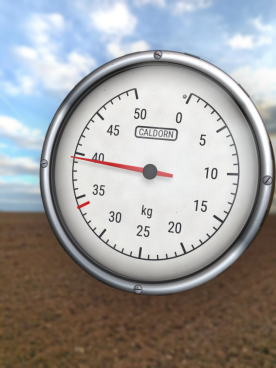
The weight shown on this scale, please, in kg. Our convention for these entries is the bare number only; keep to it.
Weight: 39.5
